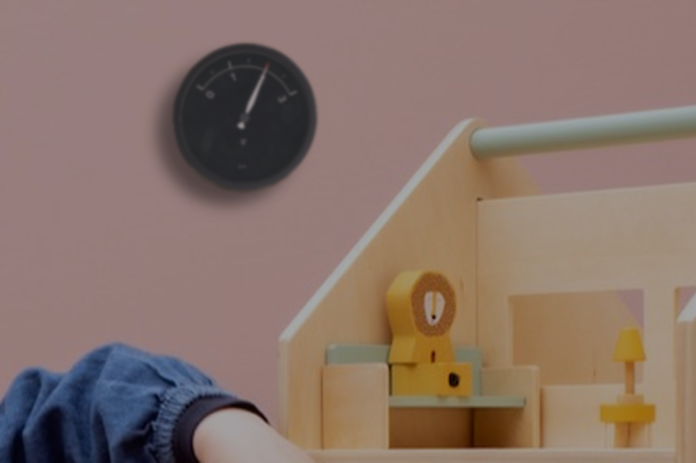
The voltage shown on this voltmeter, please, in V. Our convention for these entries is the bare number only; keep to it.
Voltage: 2
